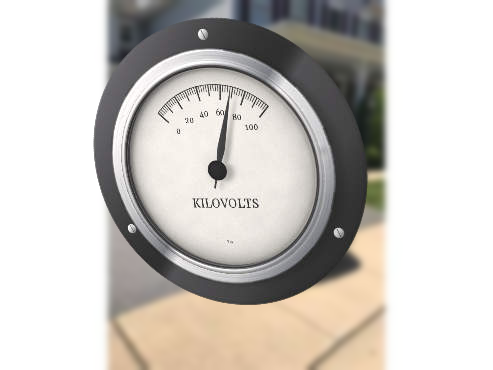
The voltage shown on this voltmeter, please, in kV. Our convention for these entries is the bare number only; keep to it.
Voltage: 70
